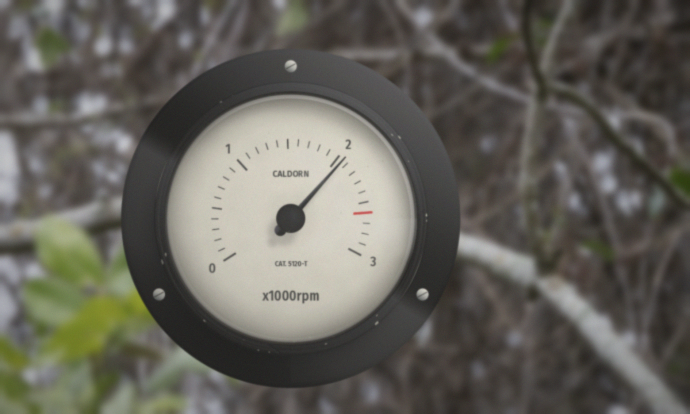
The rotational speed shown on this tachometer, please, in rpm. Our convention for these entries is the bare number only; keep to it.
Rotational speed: 2050
